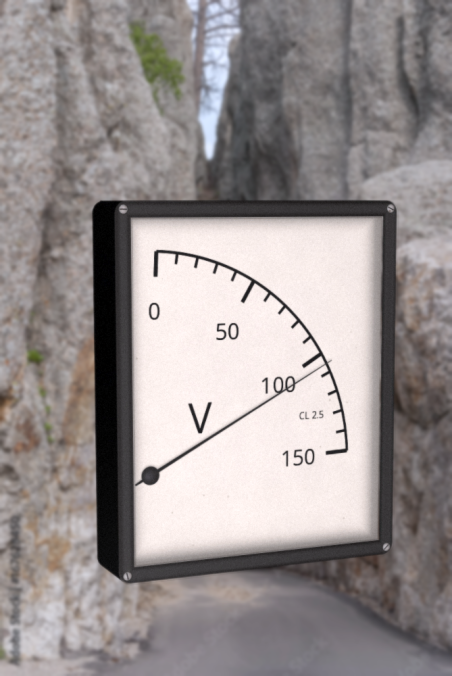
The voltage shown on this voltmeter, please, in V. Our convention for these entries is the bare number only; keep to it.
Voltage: 105
